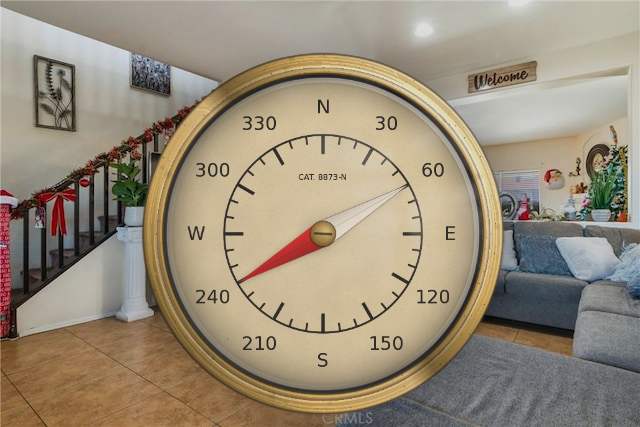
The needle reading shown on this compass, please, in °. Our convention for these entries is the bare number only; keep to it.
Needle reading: 240
